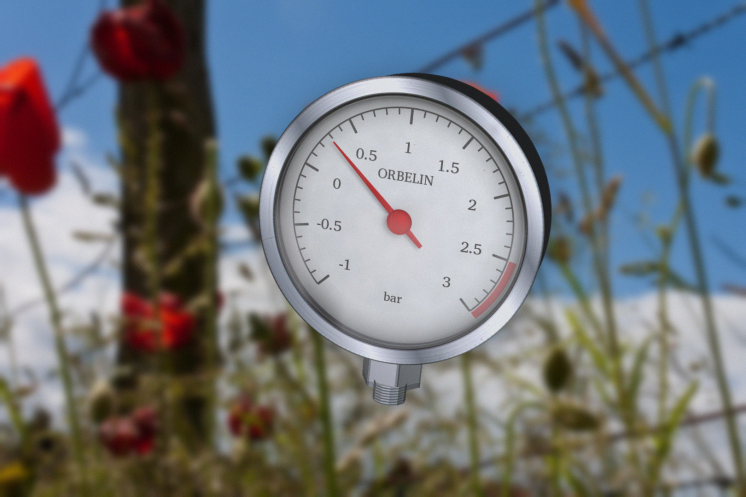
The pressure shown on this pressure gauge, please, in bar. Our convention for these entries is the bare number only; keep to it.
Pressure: 0.3
